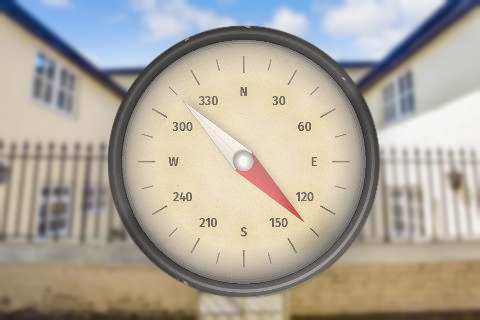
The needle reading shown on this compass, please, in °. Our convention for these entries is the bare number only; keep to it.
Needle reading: 135
